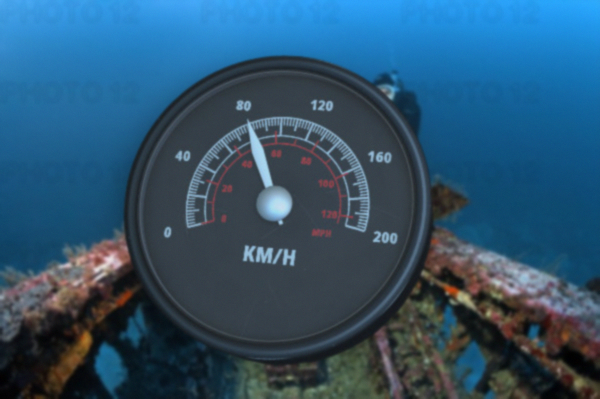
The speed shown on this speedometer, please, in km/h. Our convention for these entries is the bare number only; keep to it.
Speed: 80
